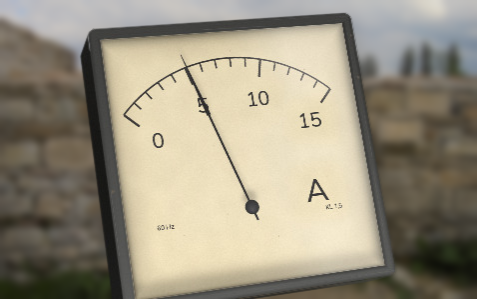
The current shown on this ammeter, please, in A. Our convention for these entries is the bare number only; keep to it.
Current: 5
